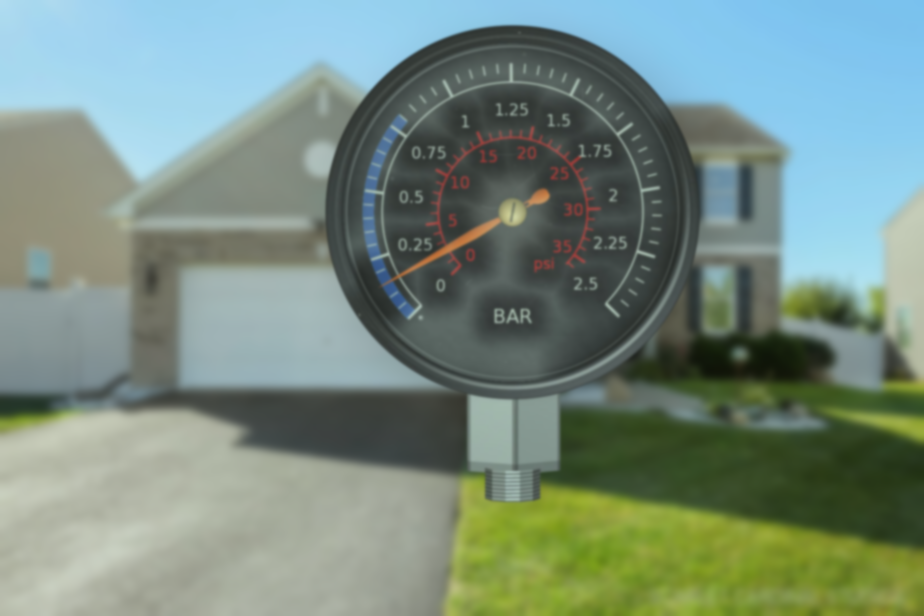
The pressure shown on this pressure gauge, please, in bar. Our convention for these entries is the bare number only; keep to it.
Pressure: 0.15
